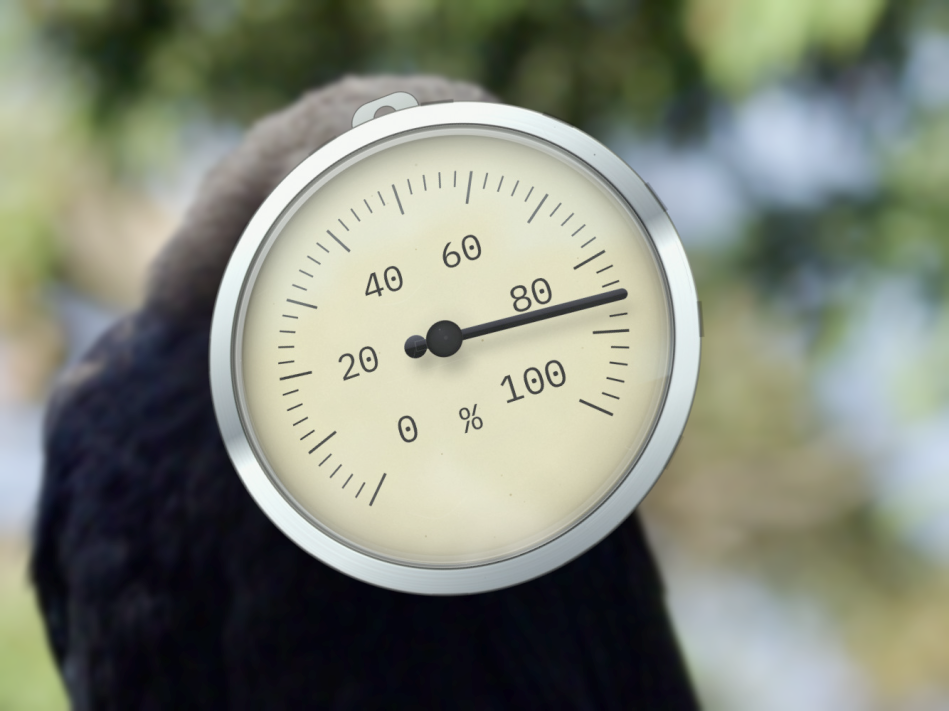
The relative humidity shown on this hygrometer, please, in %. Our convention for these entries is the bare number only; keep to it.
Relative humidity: 86
